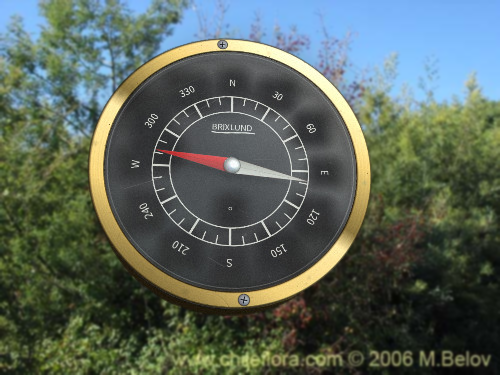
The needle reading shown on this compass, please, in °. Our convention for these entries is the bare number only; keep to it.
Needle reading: 280
